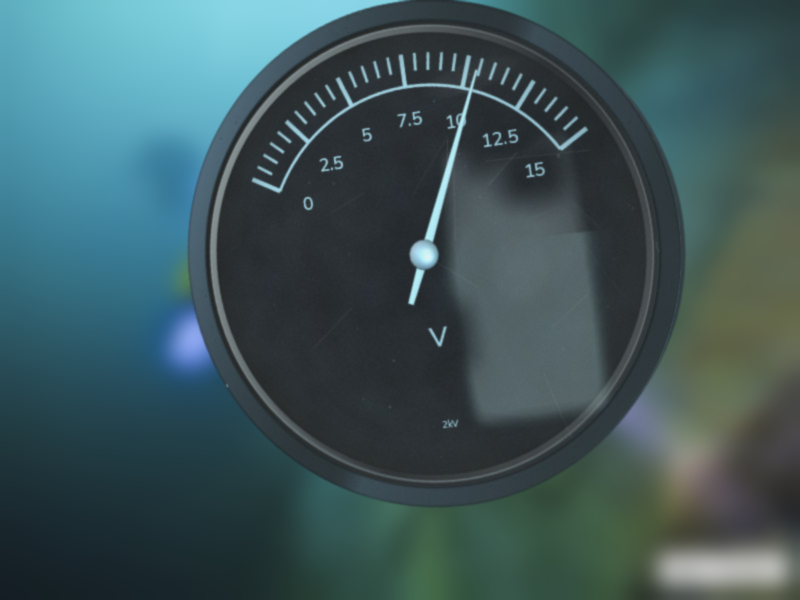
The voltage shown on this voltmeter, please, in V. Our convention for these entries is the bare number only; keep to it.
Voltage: 10.5
